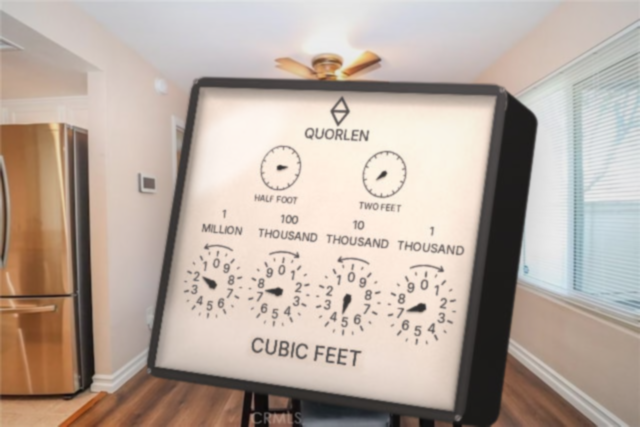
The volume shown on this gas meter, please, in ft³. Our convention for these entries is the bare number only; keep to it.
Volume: 174700
